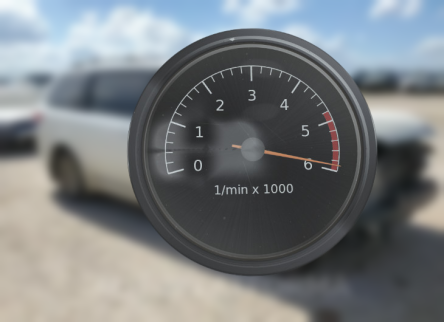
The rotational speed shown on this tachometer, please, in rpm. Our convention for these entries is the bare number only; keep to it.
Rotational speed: 5900
